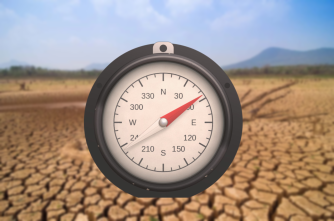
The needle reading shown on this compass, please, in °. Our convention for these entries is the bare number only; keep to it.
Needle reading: 55
